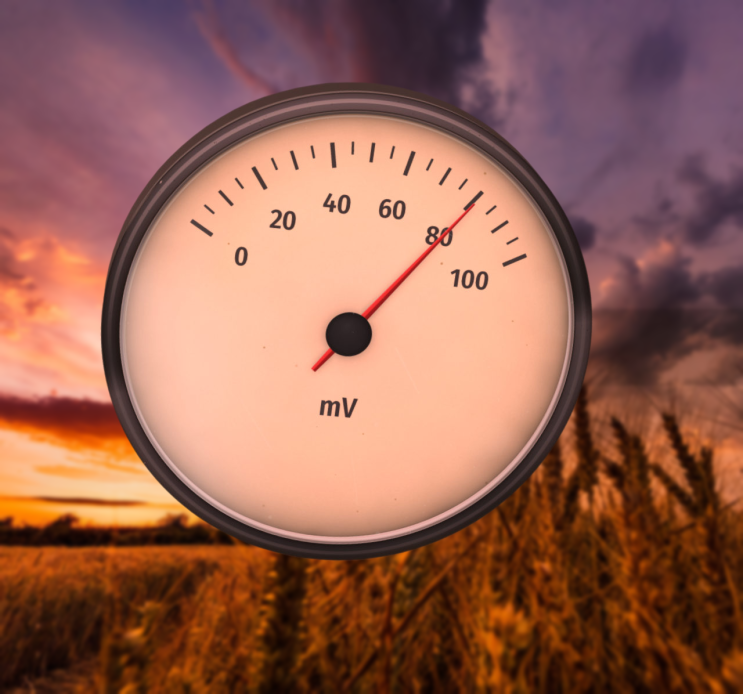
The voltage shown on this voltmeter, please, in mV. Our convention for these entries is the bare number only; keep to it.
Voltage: 80
